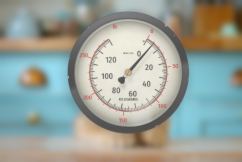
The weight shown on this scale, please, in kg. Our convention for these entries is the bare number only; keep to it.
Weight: 5
